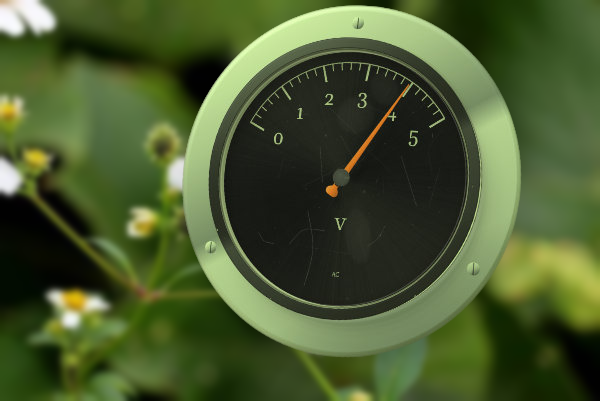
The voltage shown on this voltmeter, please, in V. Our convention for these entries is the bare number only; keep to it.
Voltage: 4
